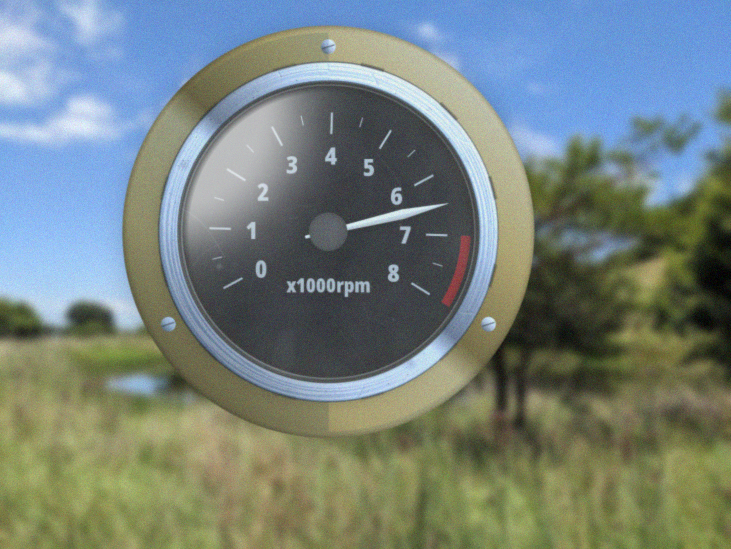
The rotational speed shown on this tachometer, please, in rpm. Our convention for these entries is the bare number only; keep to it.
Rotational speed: 6500
